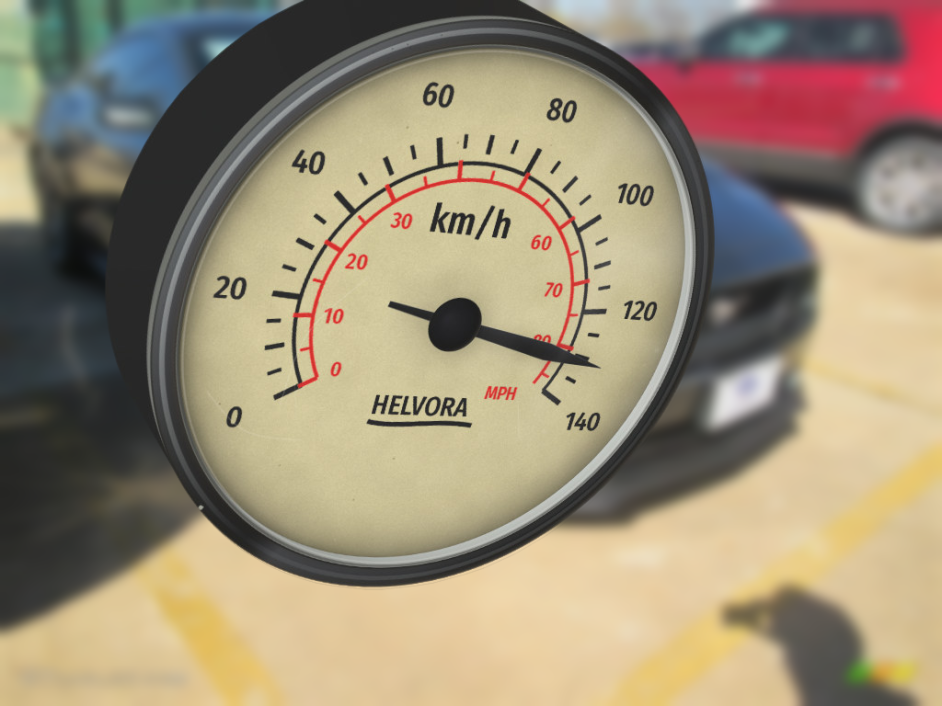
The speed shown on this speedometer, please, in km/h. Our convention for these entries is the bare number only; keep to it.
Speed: 130
